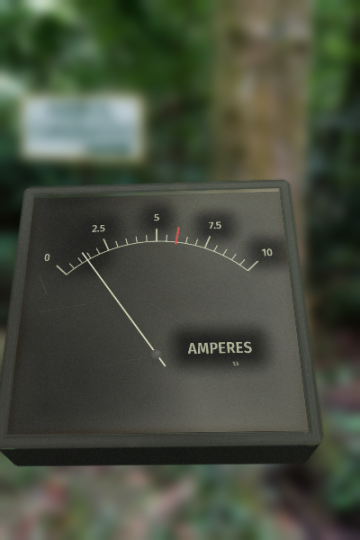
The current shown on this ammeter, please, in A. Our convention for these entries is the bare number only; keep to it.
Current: 1.25
